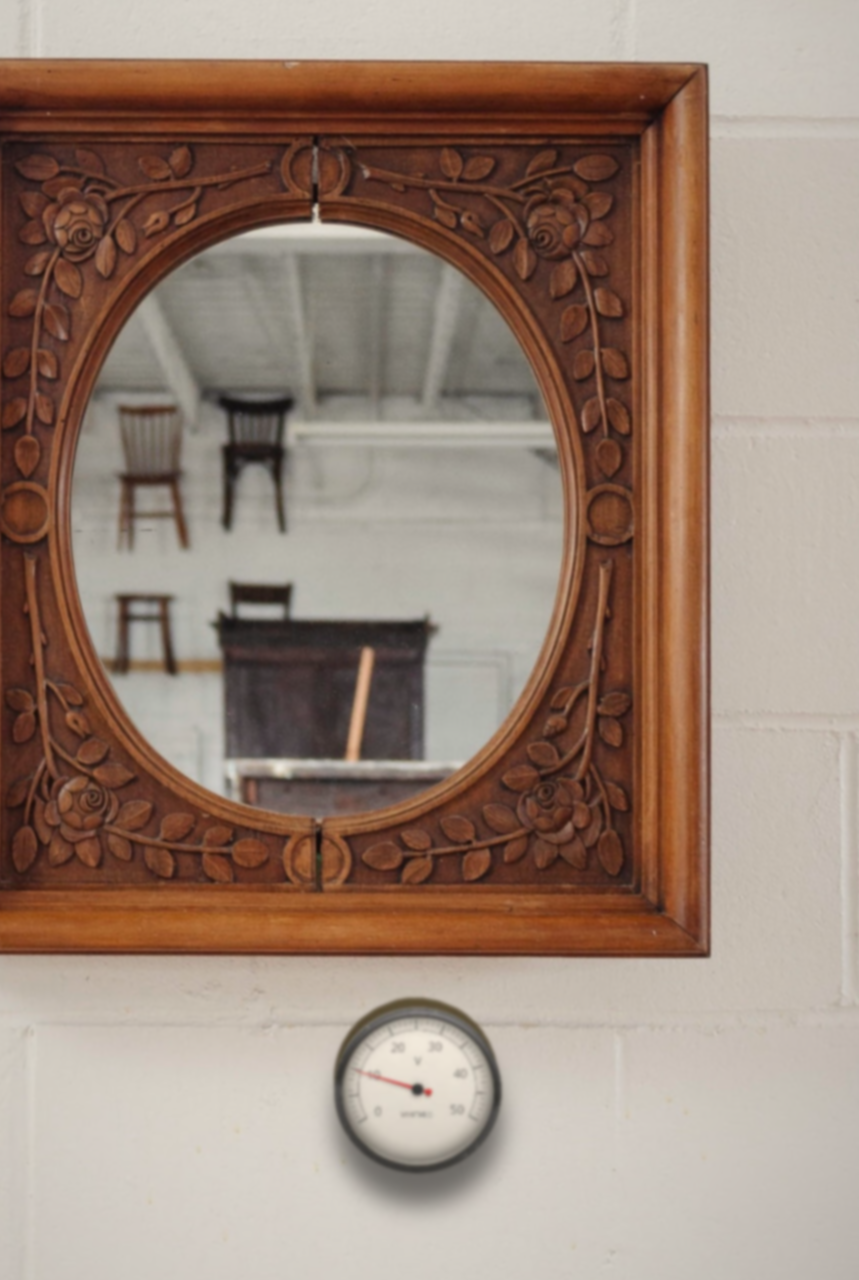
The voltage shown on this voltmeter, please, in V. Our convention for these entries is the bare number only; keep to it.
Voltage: 10
